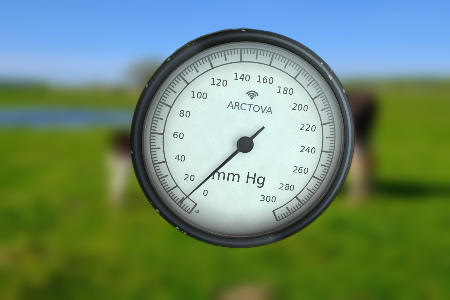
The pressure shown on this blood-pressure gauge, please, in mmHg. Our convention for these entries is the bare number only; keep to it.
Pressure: 10
